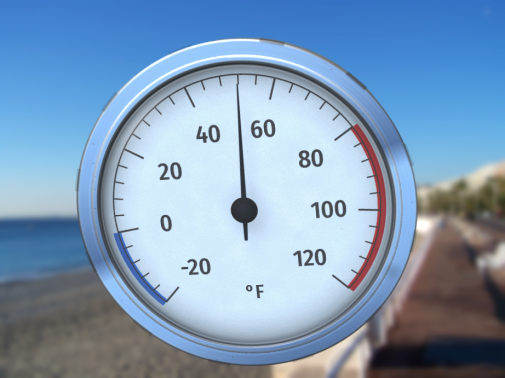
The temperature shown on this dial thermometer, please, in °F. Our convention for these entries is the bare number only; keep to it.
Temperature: 52
